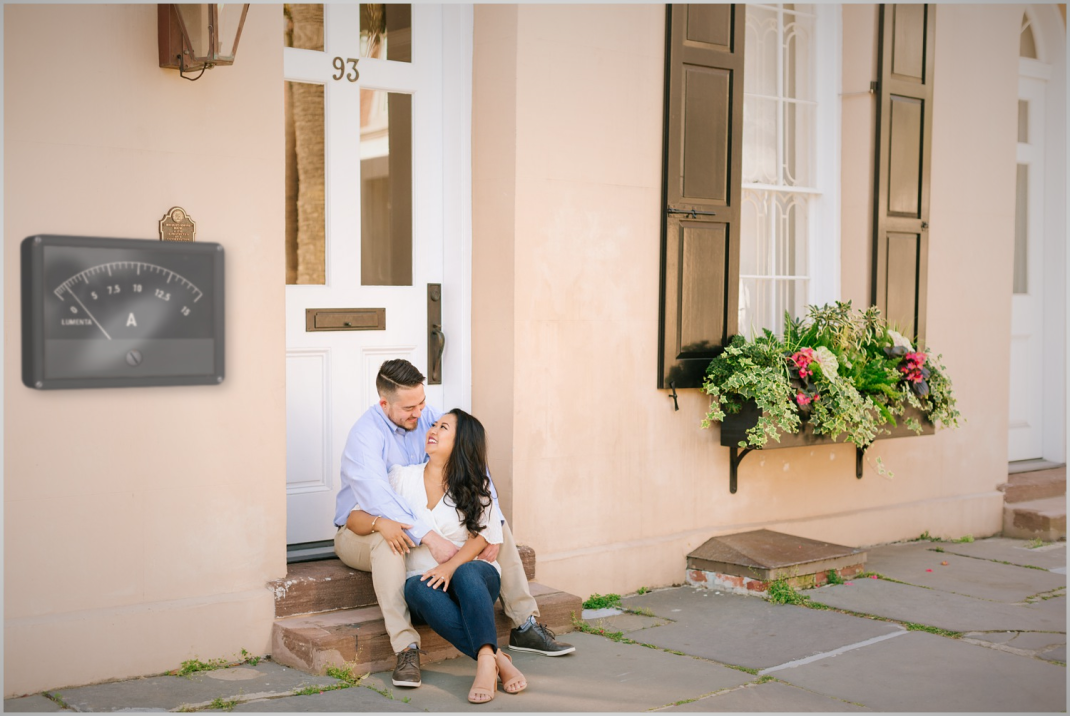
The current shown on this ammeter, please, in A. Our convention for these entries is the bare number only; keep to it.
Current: 2.5
